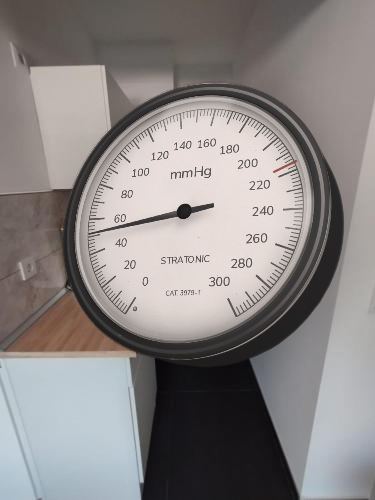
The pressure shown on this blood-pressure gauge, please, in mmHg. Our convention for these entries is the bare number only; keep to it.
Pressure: 50
